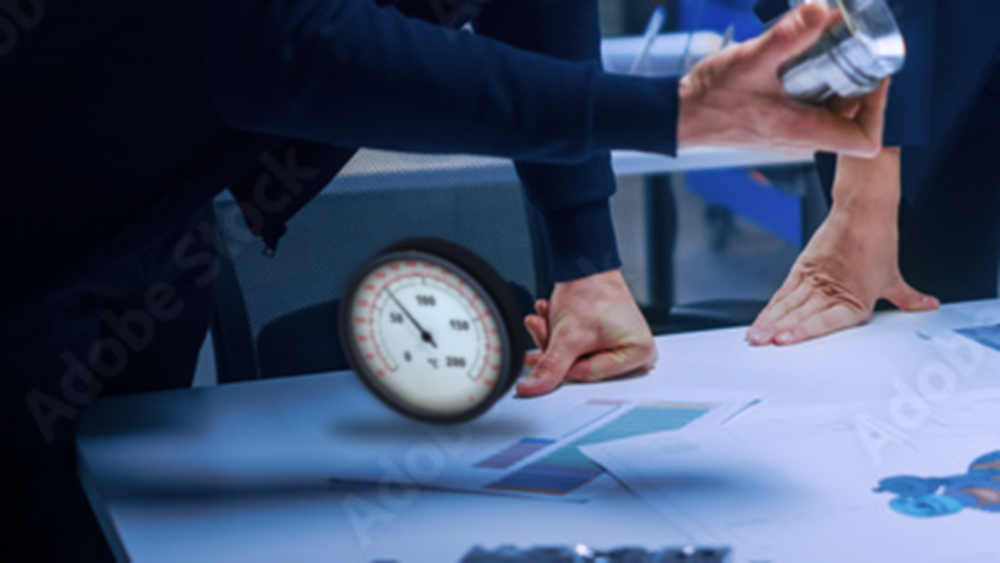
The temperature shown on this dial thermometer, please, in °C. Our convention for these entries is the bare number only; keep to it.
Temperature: 70
